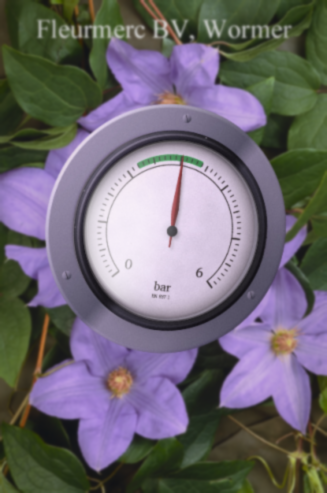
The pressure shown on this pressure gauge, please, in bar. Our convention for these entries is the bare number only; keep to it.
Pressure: 3
